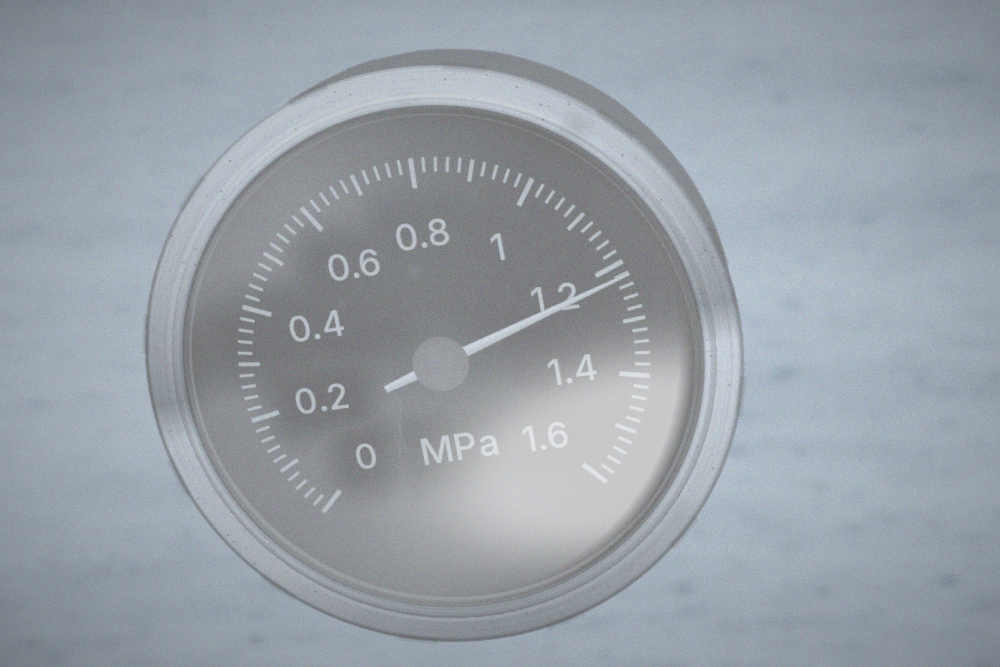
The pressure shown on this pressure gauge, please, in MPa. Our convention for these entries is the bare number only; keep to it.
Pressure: 1.22
